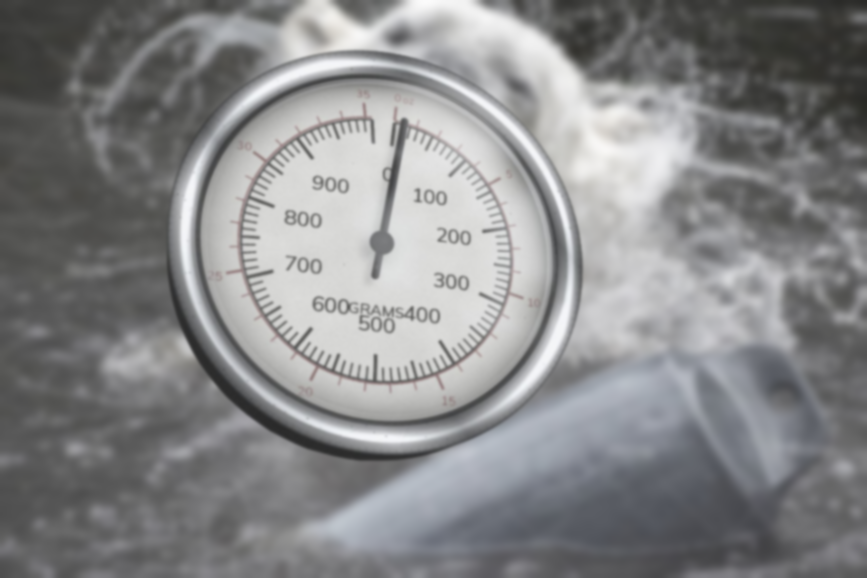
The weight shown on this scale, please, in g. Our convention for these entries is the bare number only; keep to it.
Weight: 10
